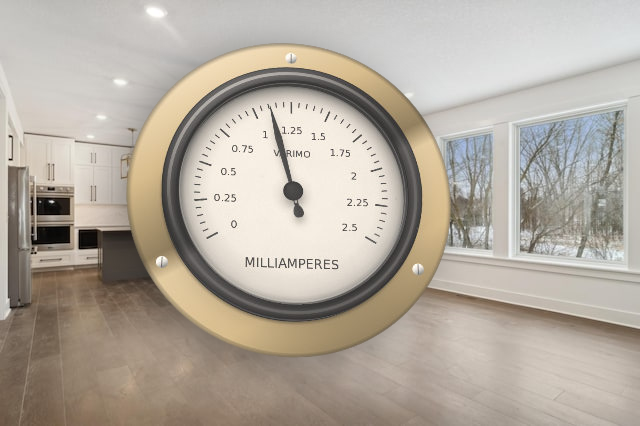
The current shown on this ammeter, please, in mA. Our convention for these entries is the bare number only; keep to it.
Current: 1.1
